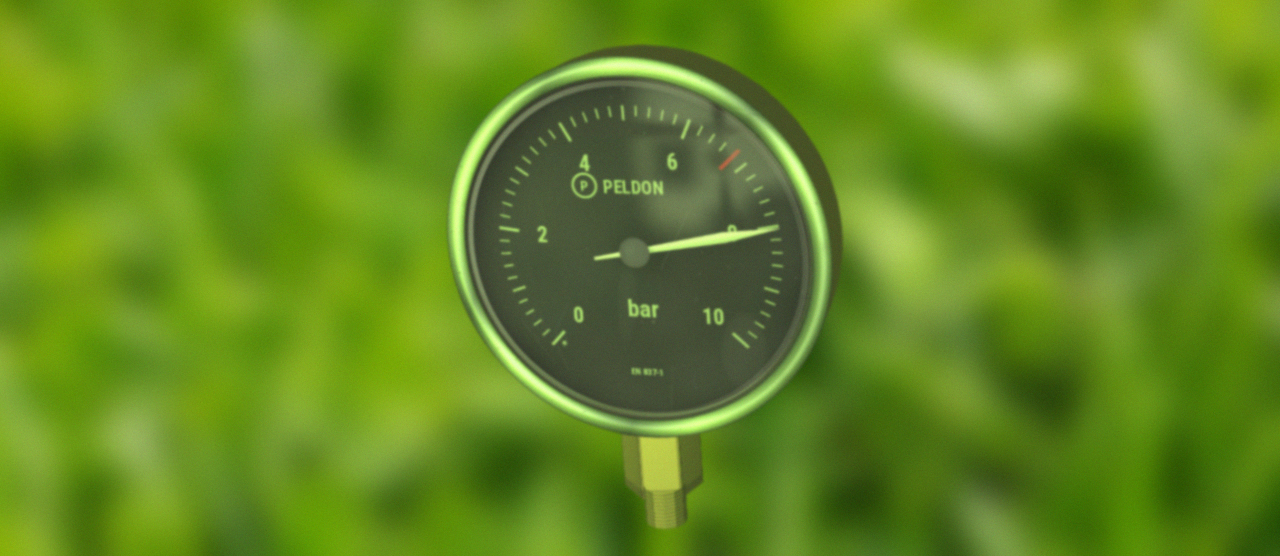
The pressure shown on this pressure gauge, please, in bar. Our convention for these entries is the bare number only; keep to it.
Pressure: 8
